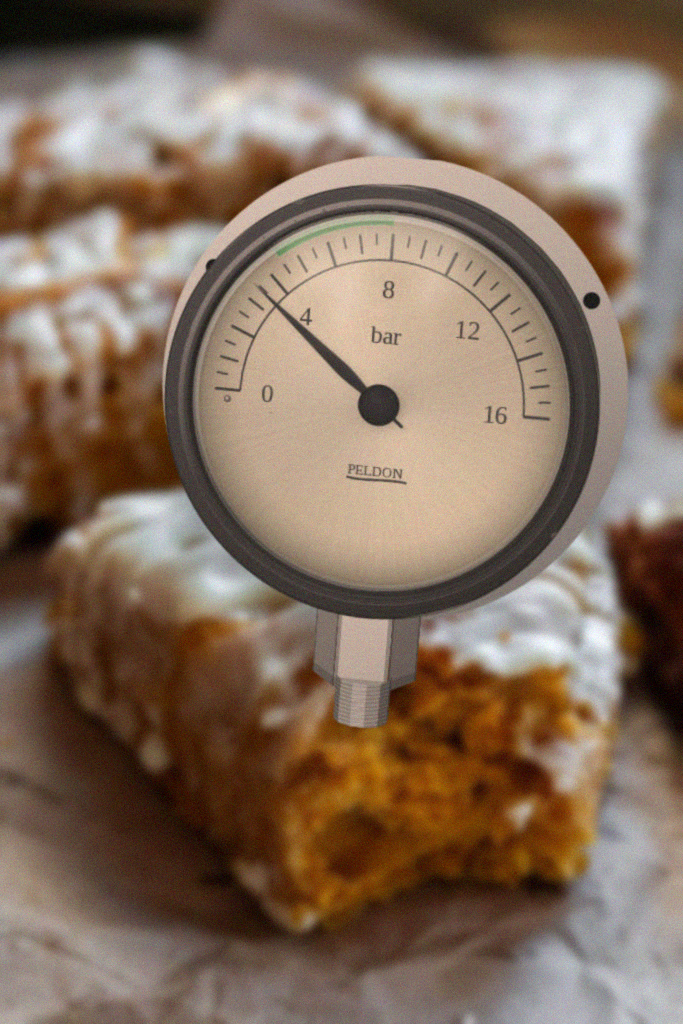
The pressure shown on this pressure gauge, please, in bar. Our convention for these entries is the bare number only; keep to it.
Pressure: 3.5
